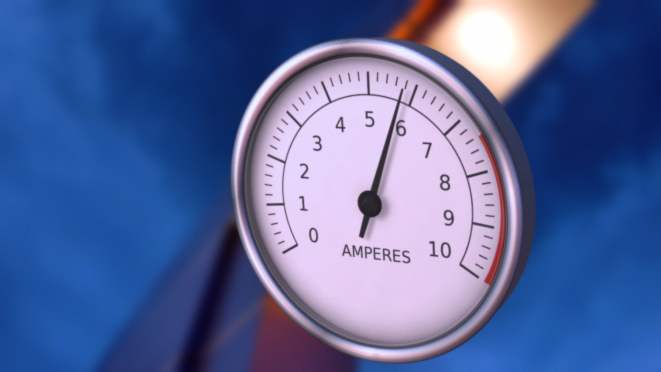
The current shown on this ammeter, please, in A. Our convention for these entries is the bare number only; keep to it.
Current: 5.8
